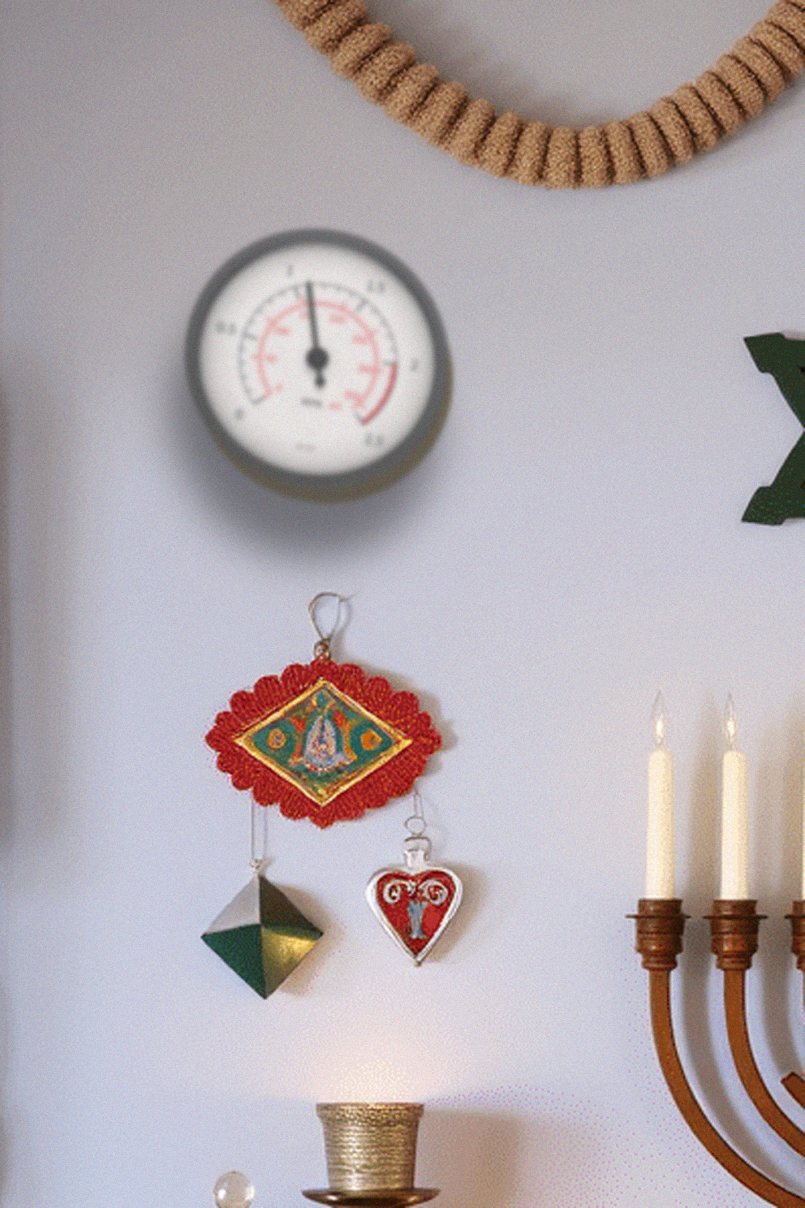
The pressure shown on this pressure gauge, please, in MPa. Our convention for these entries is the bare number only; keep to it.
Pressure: 1.1
